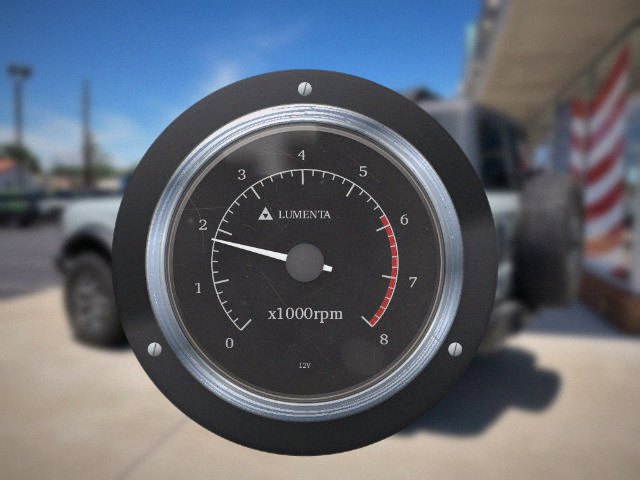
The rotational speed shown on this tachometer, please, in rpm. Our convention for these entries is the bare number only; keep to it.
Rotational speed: 1800
